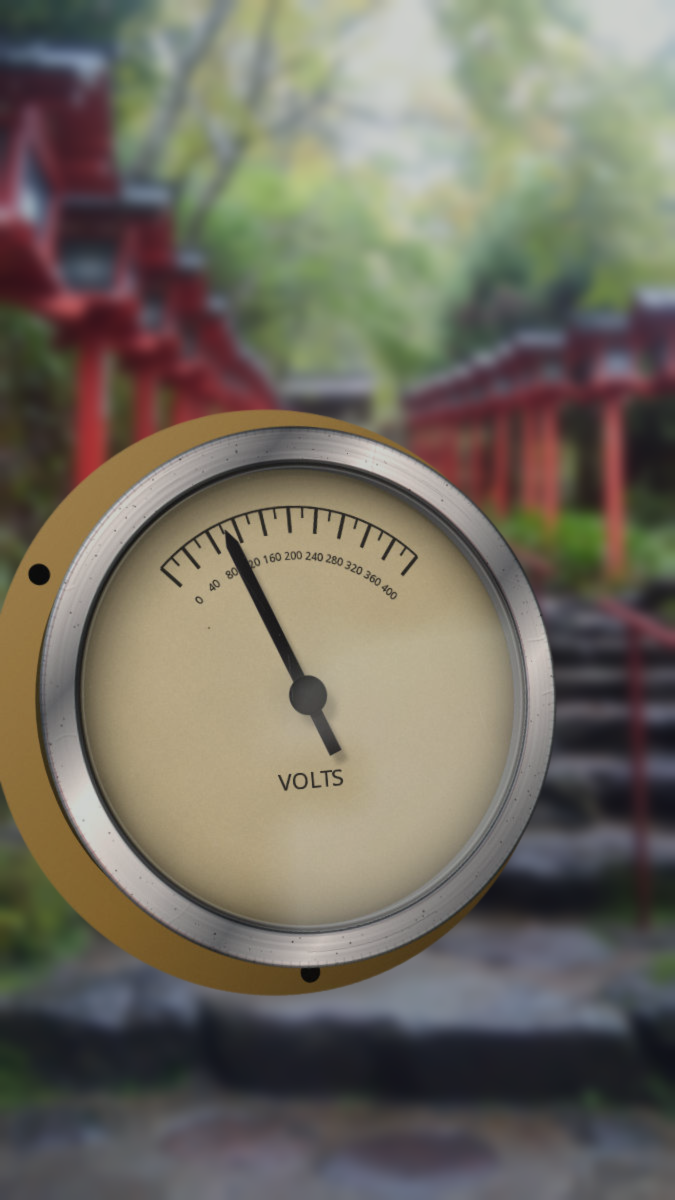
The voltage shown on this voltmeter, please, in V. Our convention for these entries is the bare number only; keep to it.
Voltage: 100
